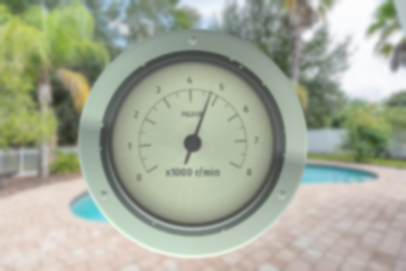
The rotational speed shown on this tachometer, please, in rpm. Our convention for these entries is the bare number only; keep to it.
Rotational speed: 4750
